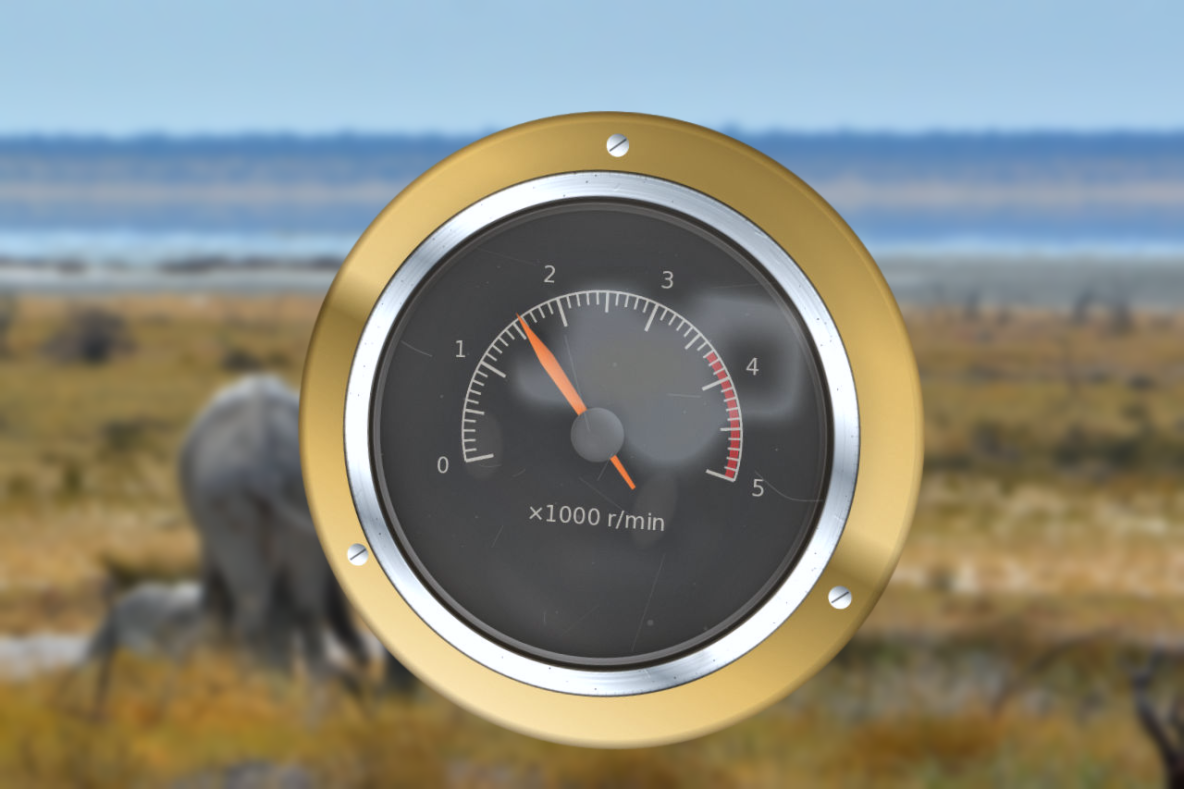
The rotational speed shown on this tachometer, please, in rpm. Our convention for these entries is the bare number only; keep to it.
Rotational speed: 1600
